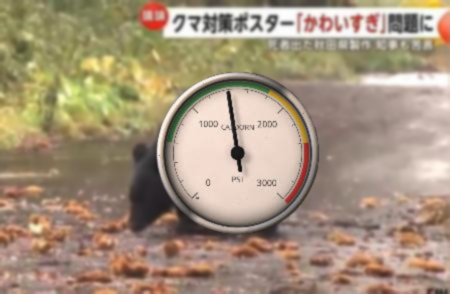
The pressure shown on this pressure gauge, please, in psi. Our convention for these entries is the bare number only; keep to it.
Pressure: 1400
